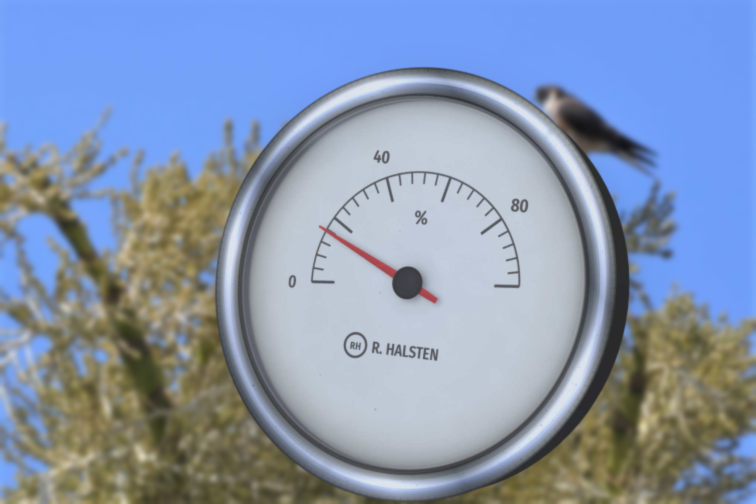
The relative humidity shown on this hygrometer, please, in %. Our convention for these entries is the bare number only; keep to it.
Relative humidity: 16
